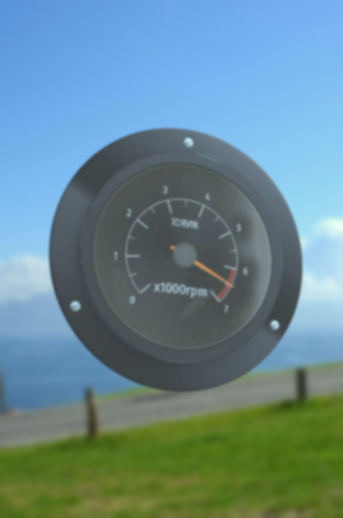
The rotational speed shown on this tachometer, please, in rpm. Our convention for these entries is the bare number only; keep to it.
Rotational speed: 6500
